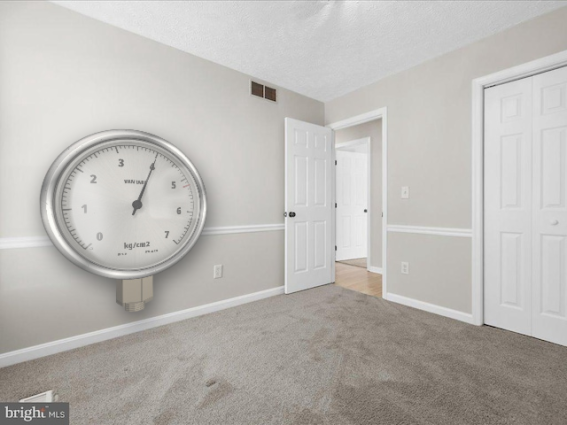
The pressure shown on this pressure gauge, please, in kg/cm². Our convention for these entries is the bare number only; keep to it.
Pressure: 4
